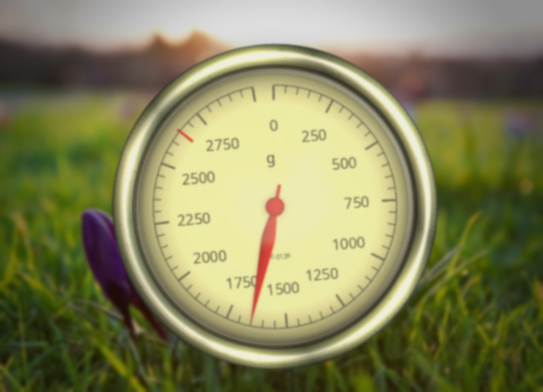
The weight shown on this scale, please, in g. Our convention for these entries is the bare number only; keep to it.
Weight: 1650
